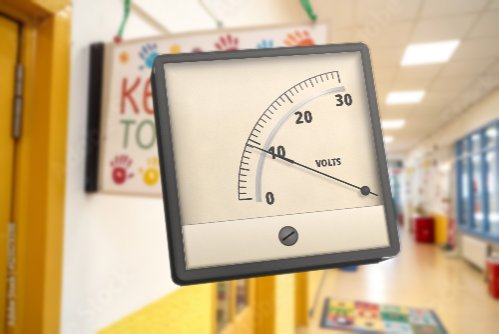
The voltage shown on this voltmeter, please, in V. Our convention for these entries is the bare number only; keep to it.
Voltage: 9
